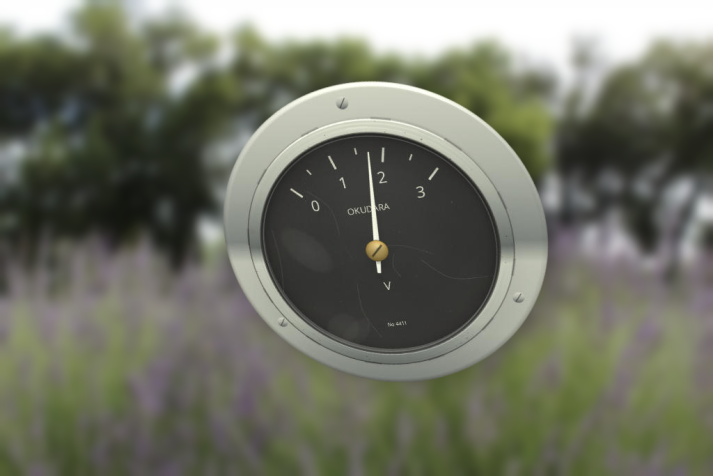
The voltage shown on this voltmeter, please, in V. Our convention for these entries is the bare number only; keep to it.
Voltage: 1.75
